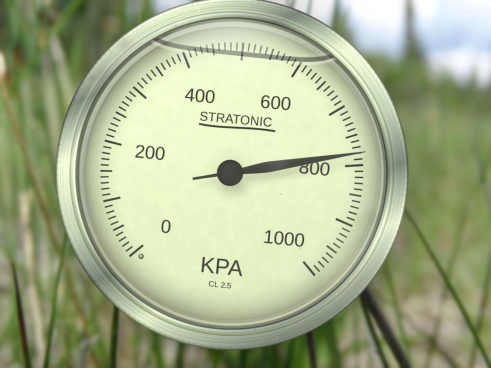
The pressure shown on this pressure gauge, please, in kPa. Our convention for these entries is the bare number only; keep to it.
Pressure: 780
